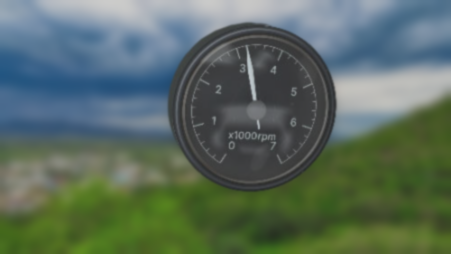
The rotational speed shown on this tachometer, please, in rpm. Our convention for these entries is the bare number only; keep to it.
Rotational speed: 3200
